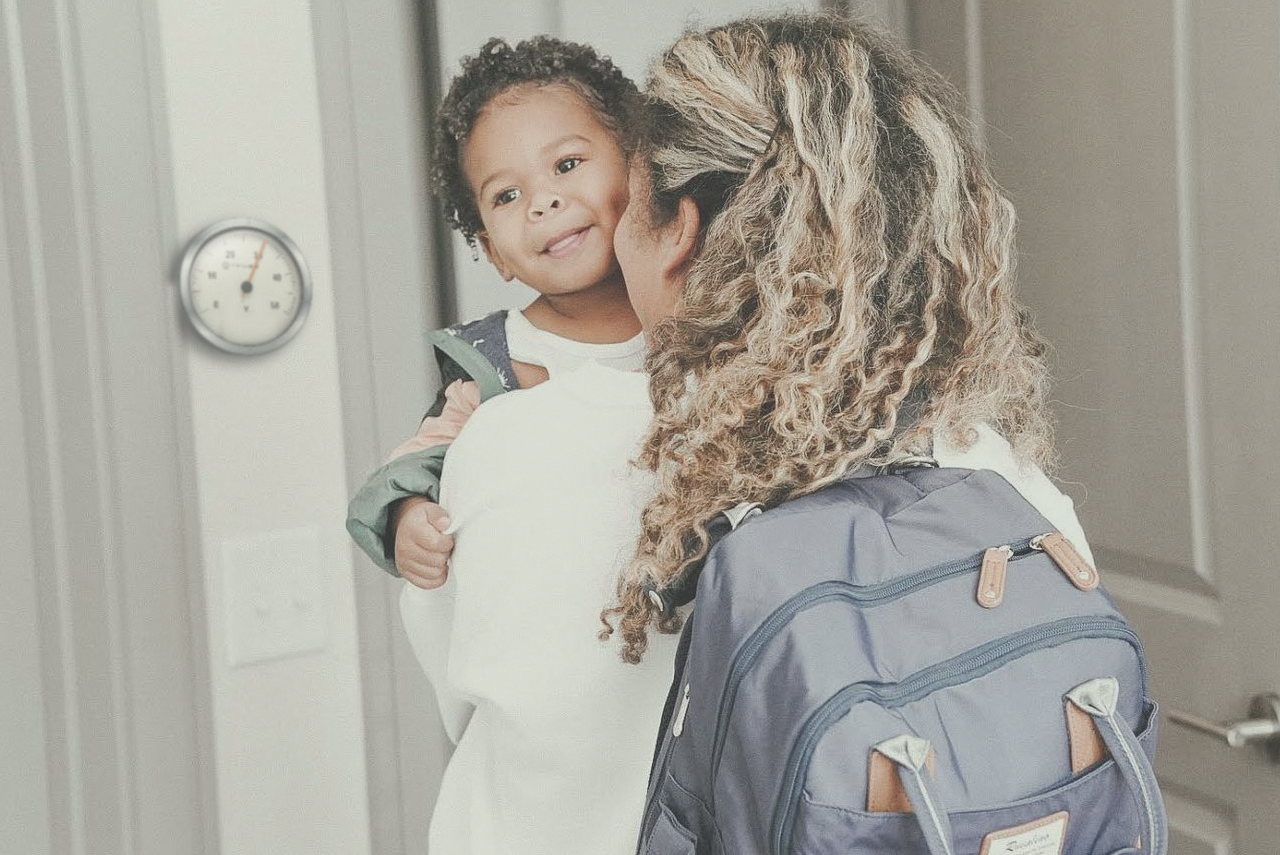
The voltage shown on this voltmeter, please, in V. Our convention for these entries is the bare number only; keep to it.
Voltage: 30
